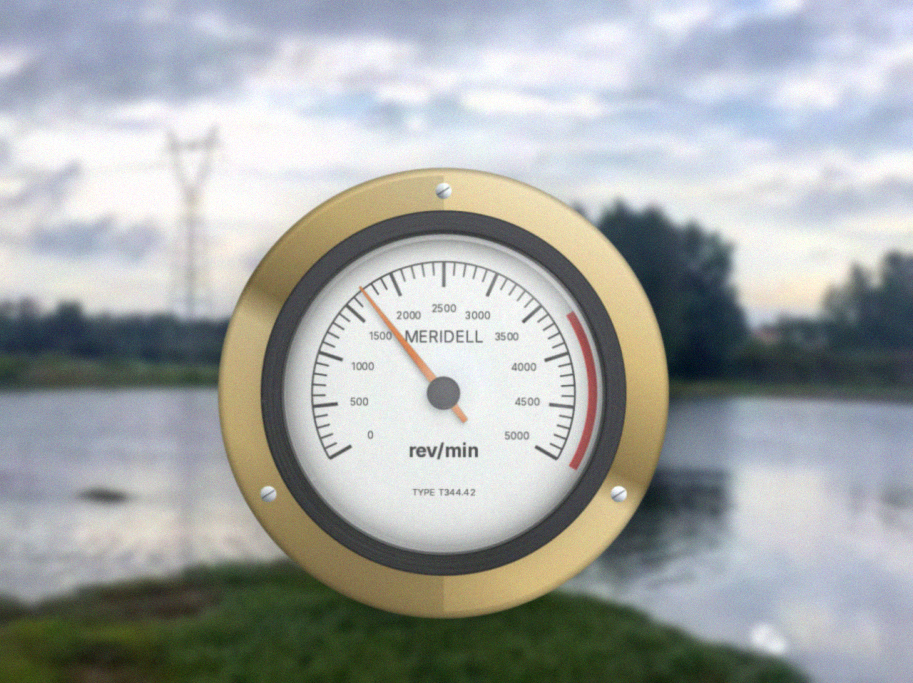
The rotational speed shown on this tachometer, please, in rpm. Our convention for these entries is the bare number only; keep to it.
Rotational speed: 1700
